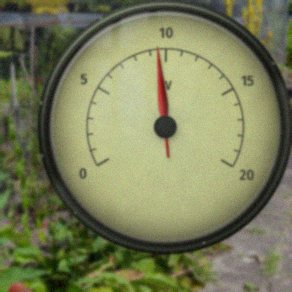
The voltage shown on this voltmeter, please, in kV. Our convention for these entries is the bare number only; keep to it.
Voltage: 9.5
